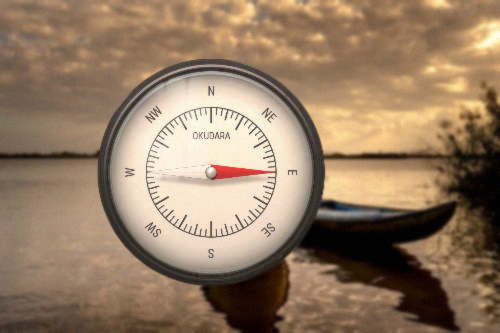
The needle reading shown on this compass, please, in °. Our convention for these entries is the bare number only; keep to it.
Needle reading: 90
